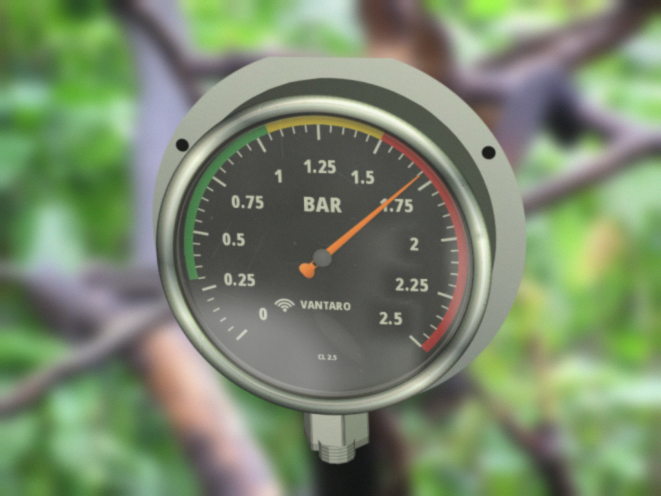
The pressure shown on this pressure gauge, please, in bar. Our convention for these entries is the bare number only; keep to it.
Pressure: 1.7
